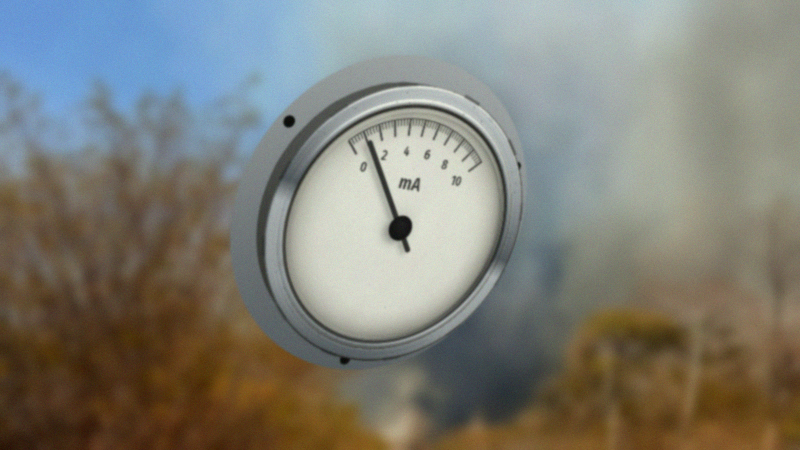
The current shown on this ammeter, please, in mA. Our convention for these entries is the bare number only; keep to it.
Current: 1
